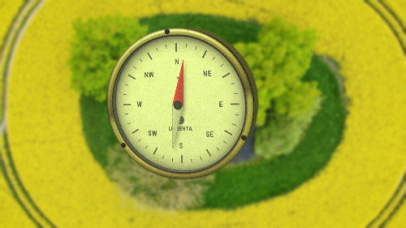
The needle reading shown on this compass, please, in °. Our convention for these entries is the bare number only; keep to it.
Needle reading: 10
